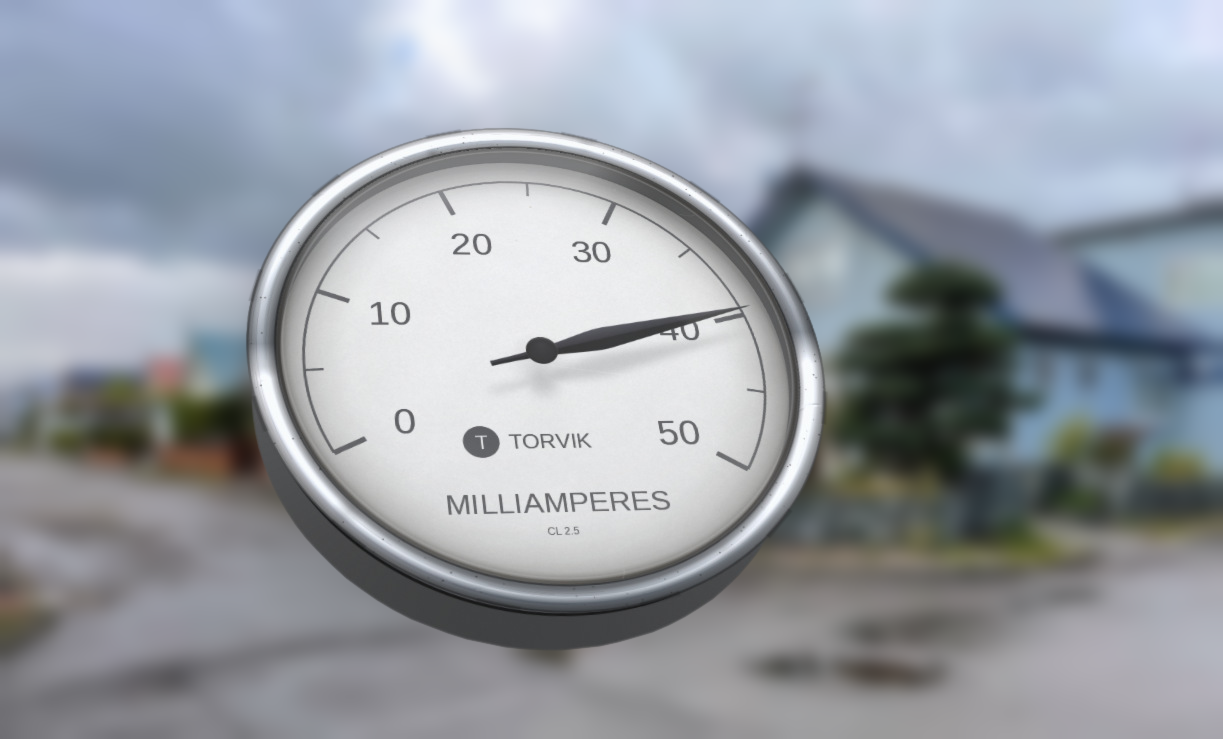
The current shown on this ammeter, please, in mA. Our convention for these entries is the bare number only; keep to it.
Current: 40
